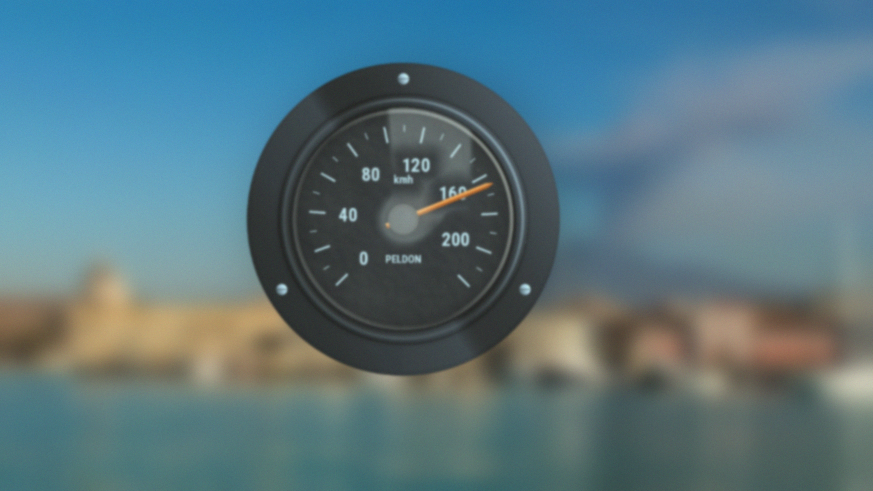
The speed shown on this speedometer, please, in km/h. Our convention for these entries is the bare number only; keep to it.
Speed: 165
